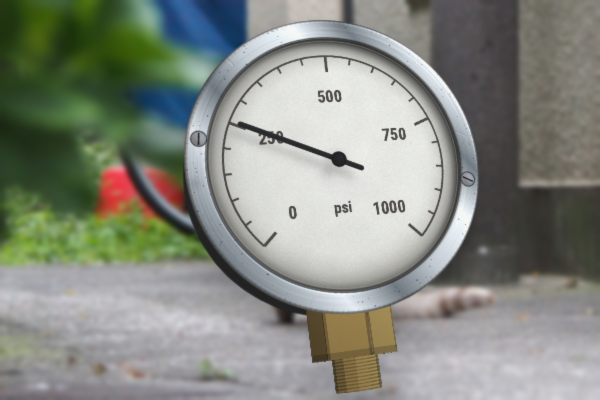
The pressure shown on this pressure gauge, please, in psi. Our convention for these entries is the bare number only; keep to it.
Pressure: 250
